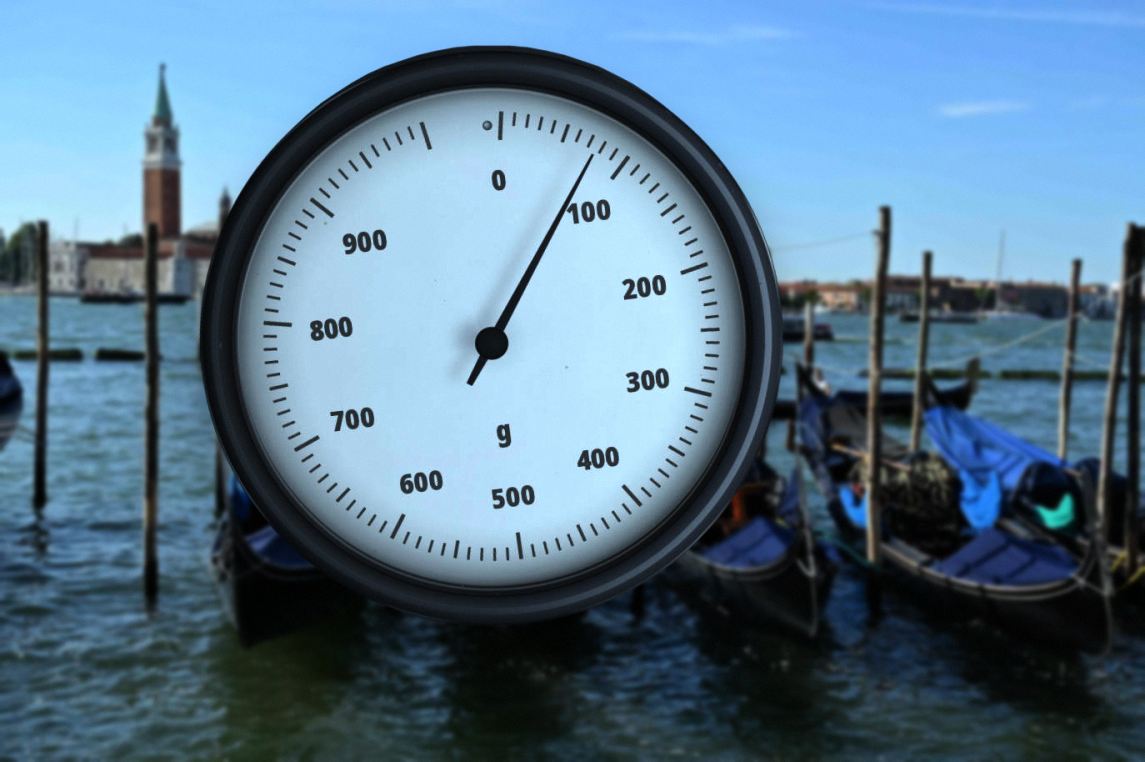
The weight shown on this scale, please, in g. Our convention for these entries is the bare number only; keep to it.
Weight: 75
